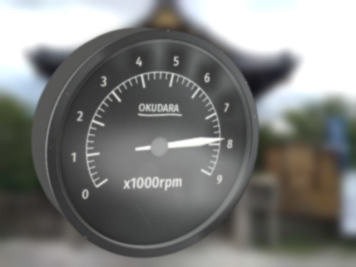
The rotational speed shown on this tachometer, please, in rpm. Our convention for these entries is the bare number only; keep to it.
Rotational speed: 7800
